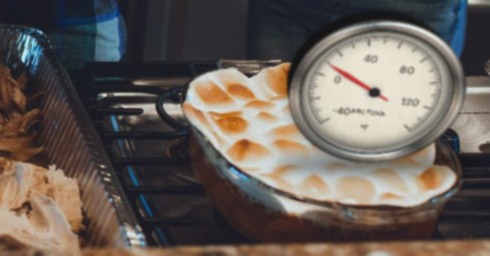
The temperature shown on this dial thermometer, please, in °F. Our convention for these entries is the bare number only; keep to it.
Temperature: 10
